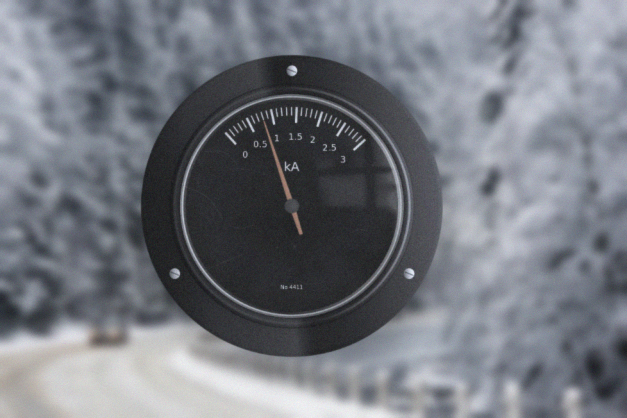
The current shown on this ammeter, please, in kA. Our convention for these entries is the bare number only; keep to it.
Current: 0.8
